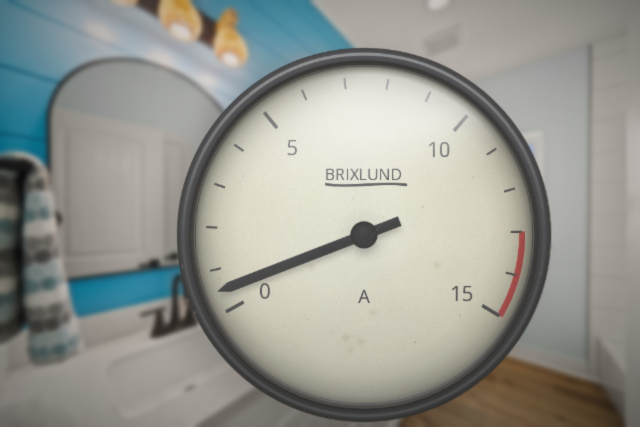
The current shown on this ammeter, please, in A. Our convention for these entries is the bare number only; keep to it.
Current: 0.5
